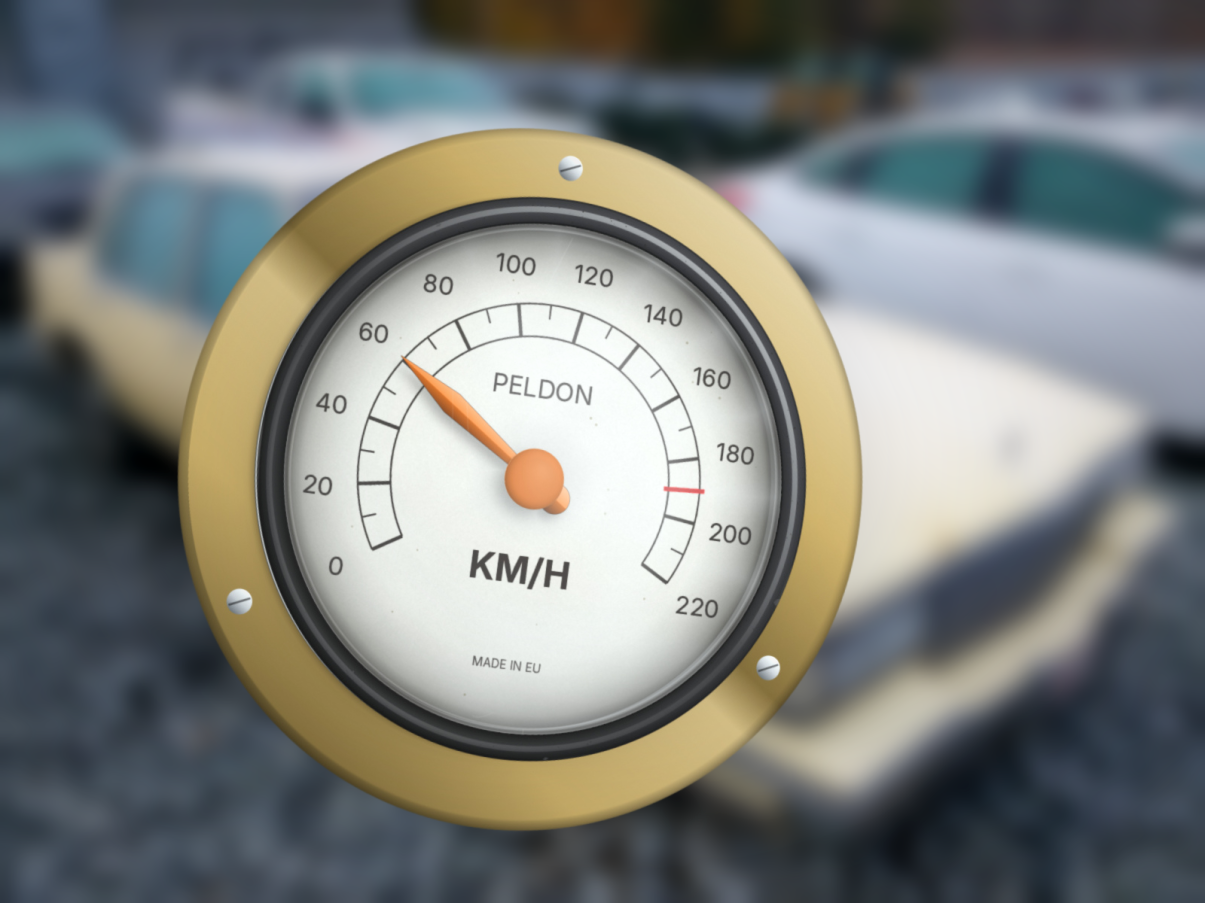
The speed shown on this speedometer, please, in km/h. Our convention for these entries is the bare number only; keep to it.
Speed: 60
